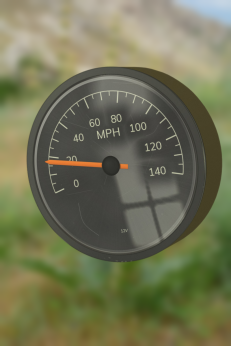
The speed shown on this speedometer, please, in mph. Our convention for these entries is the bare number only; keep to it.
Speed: 17.5
